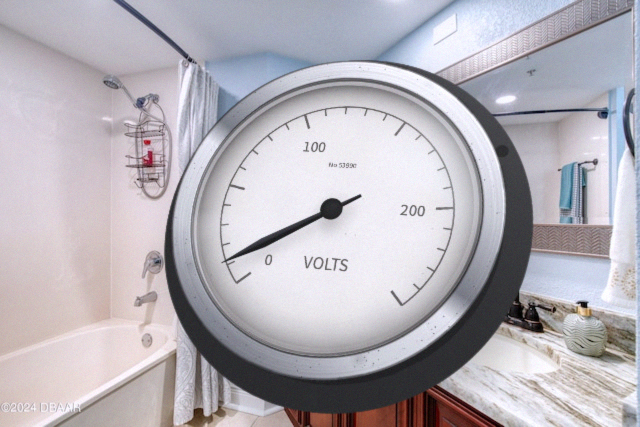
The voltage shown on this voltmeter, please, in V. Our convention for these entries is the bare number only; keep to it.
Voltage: 10
